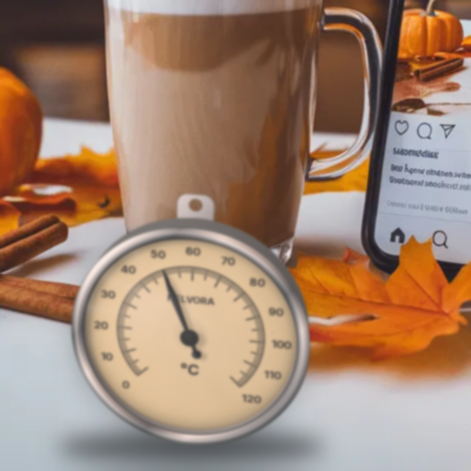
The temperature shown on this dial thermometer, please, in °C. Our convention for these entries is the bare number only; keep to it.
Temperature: 50
